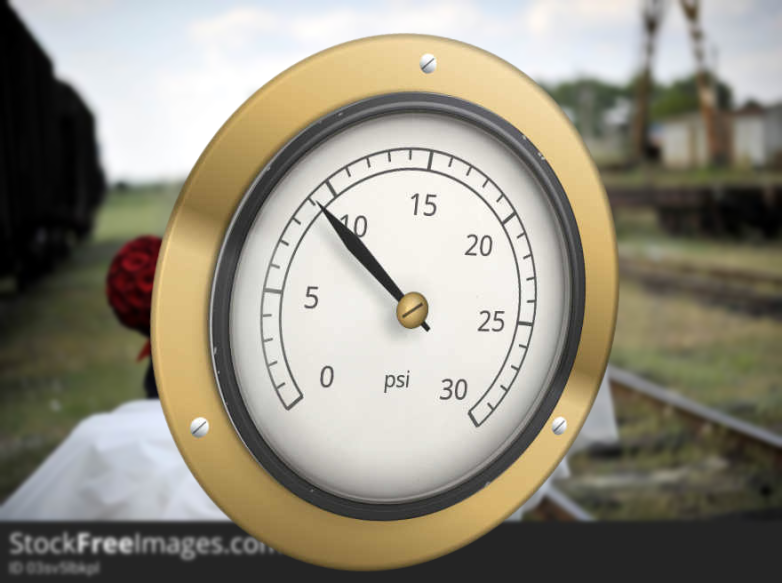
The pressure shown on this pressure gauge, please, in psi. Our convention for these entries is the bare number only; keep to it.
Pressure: 9
